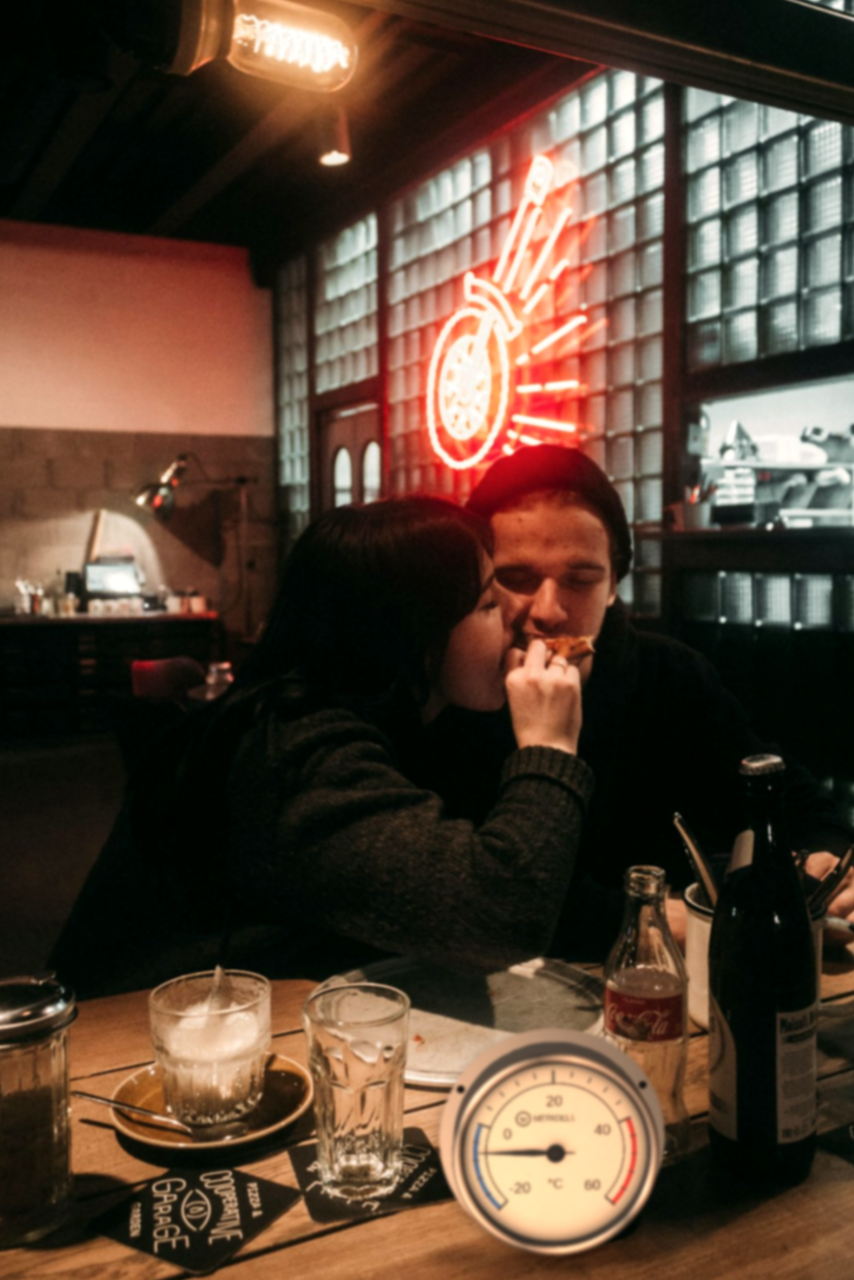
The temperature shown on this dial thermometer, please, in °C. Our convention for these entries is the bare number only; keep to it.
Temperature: -6
